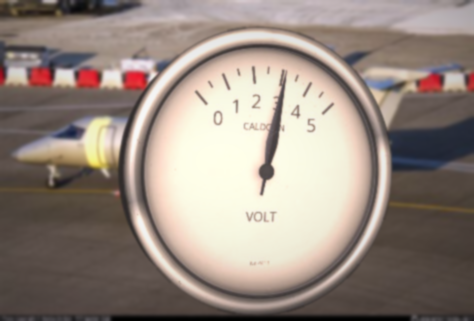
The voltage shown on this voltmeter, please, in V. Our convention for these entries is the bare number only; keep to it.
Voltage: 3
